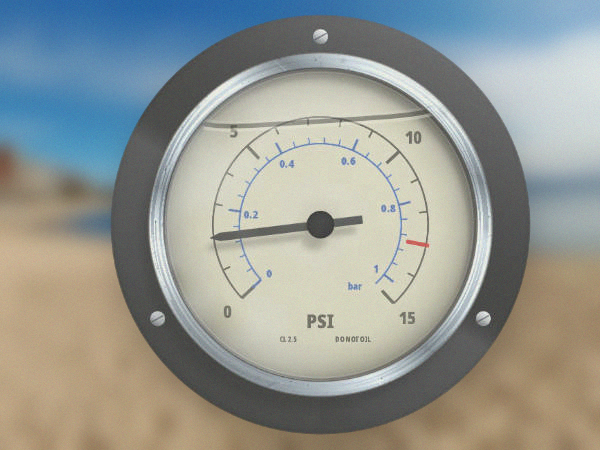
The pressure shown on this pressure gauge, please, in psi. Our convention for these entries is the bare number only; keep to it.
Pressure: 2
